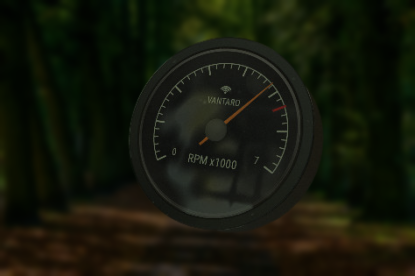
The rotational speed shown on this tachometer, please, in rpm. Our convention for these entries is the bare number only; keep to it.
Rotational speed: 4800
